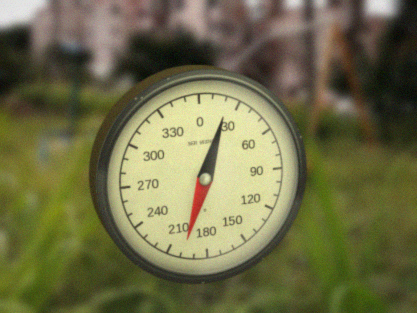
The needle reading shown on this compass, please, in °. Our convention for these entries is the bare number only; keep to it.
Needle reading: 200
